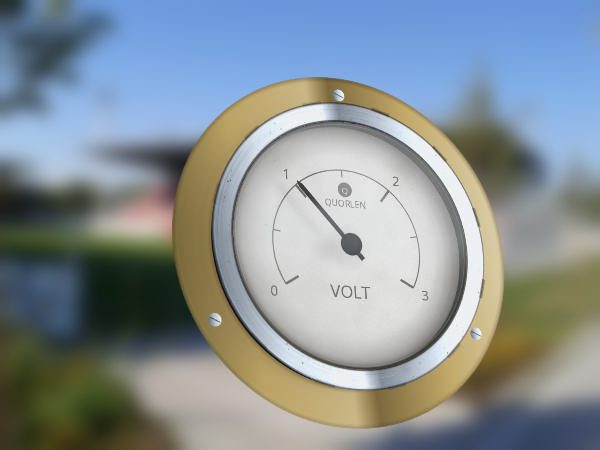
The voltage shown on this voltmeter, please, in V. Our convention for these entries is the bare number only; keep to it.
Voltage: 1
